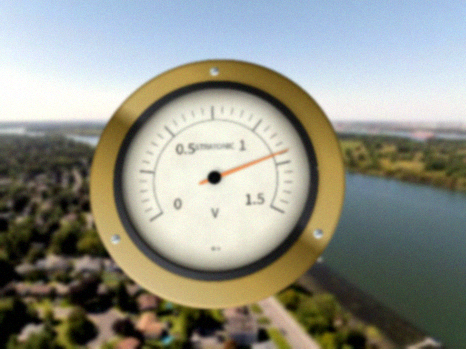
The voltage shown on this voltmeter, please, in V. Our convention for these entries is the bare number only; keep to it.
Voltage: 1.2
